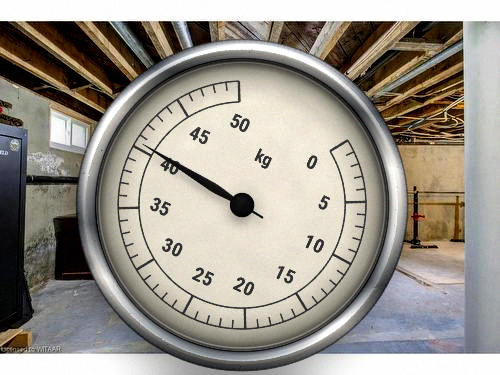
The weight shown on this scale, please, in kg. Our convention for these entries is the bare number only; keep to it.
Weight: 40.5
